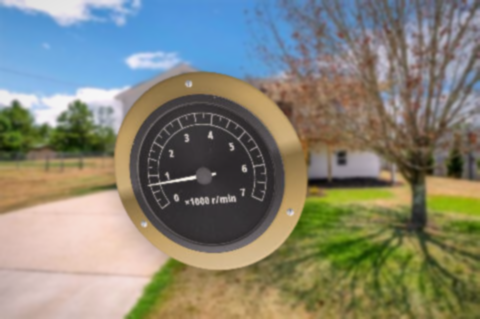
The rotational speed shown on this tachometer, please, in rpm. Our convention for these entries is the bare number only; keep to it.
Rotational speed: 750
